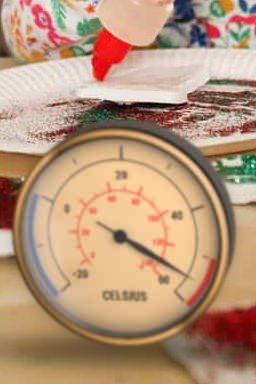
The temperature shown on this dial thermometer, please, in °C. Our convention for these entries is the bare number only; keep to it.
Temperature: 55
